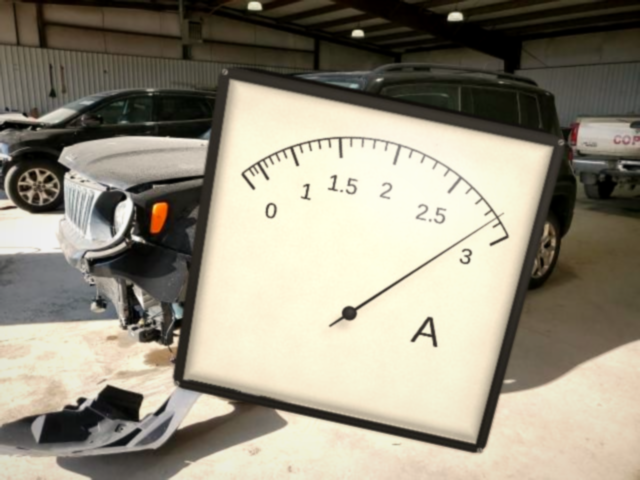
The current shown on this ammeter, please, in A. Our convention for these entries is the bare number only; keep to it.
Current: 2.85
